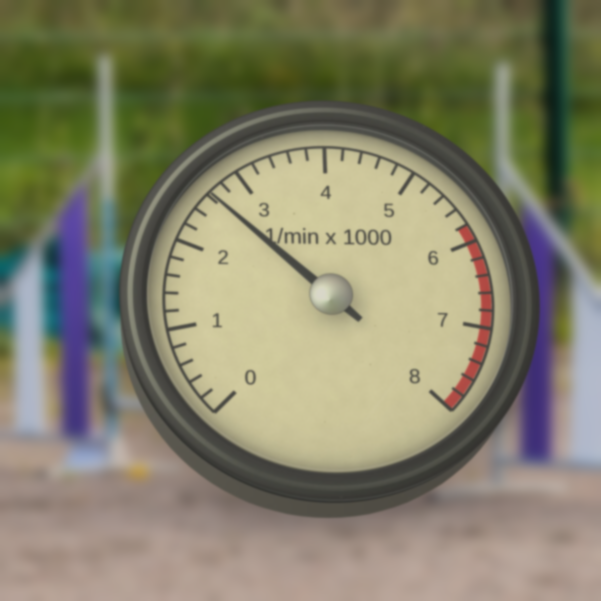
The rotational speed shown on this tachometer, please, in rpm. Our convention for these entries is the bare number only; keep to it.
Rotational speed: 2600
